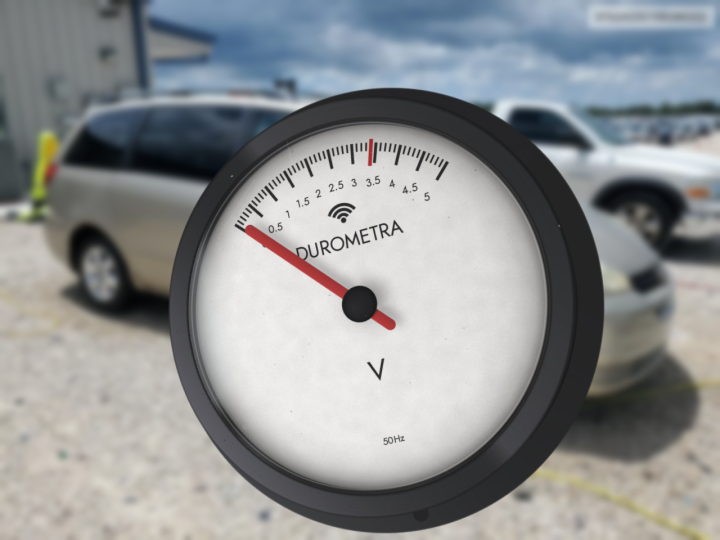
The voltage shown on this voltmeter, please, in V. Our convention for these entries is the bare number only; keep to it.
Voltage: 0.1
